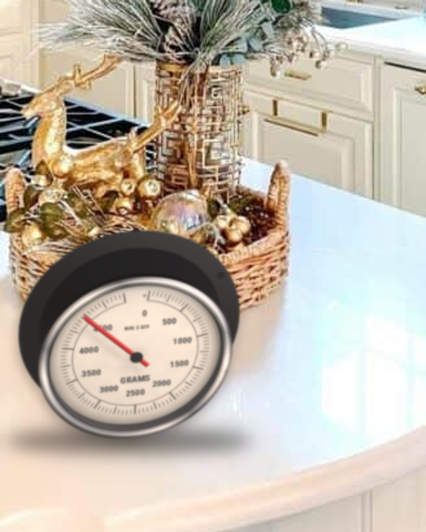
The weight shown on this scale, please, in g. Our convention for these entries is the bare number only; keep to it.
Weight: 4500
